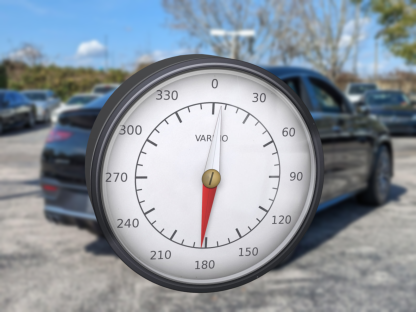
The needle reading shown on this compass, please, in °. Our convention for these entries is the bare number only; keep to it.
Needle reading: 185
